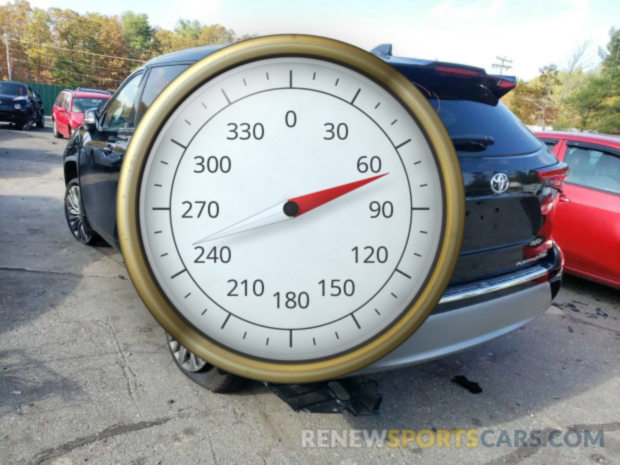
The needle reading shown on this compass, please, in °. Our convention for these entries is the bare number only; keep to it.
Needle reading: 70
